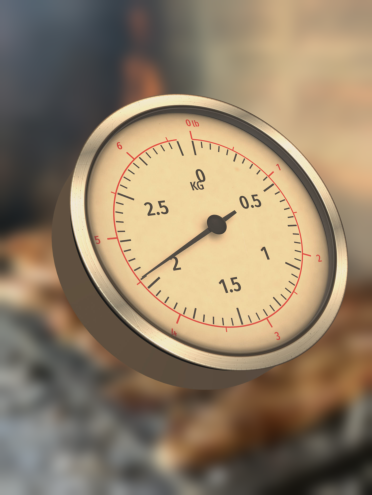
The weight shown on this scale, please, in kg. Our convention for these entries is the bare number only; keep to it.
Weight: 2.05
